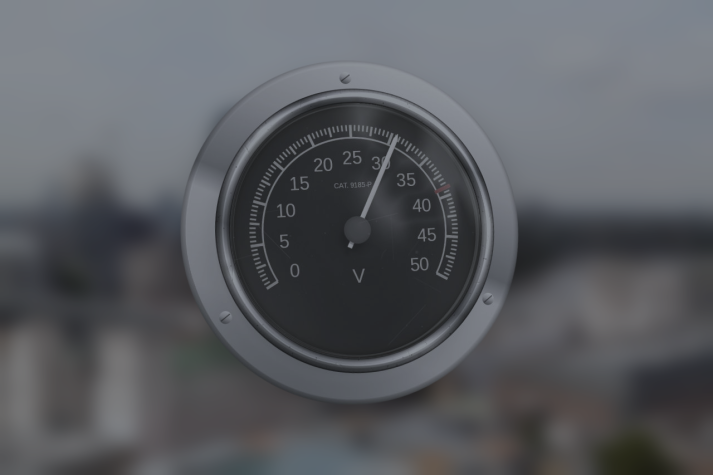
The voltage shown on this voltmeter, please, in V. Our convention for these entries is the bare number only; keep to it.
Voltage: 30.5
